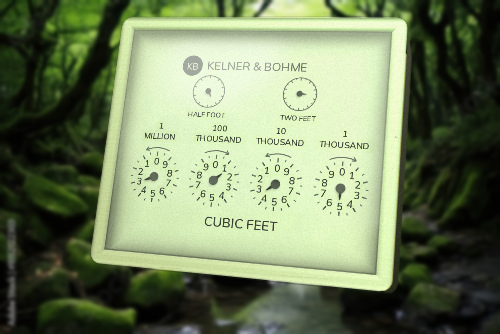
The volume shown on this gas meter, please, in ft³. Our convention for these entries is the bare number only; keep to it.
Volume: 313500
